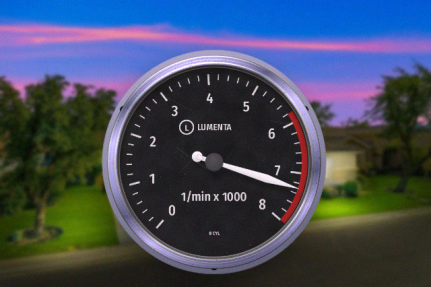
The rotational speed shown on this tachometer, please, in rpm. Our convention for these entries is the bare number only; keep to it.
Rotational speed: 7300
